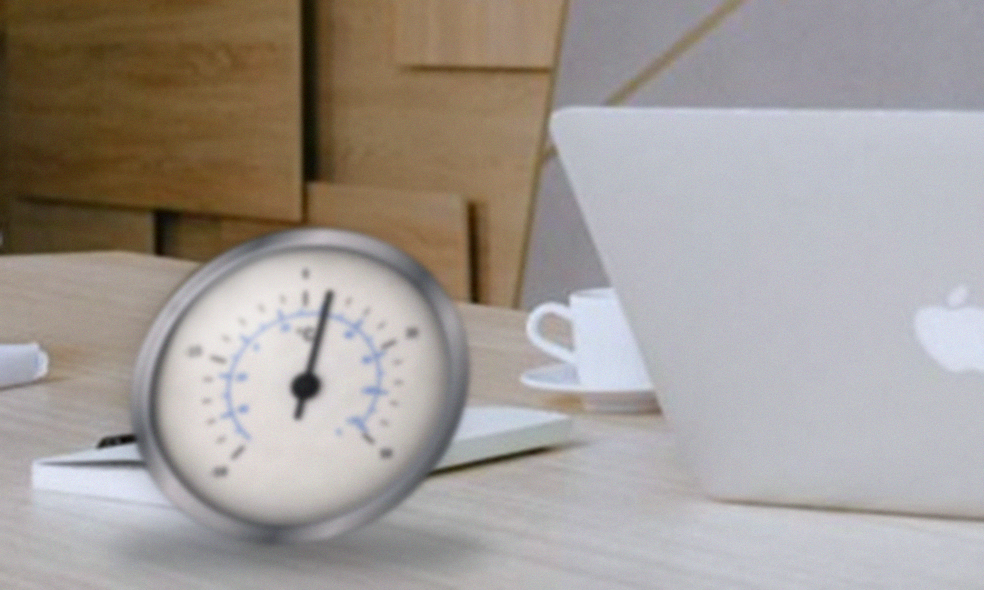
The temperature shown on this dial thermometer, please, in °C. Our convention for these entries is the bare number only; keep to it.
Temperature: 5
